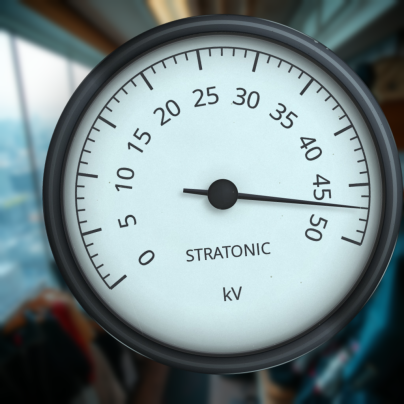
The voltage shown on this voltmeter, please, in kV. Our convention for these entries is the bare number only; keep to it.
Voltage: 47
